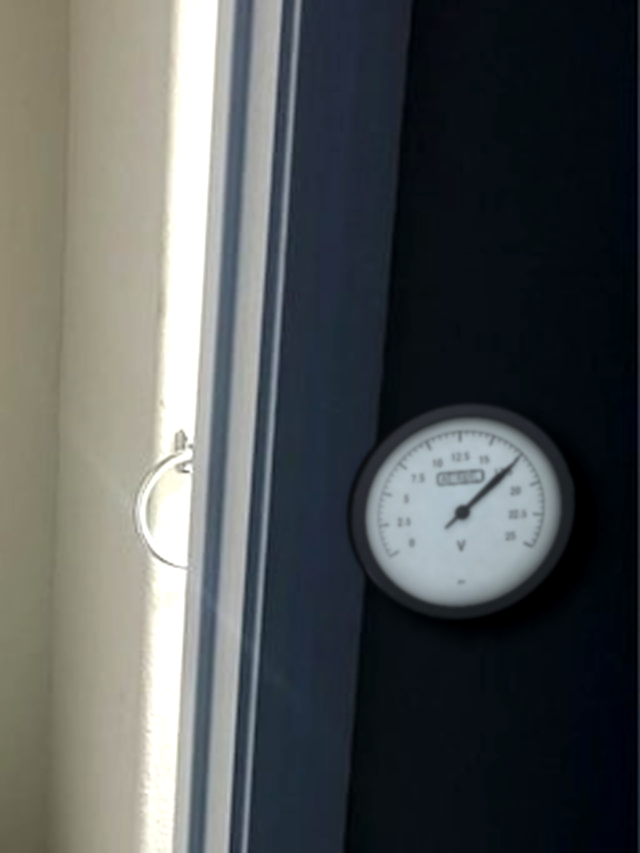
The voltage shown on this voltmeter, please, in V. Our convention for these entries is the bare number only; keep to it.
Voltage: 17.5
